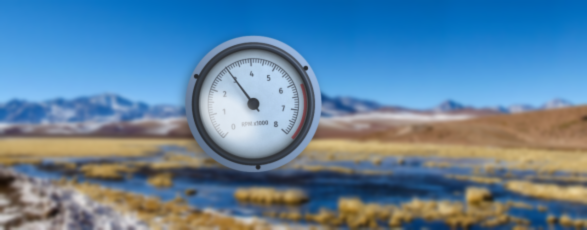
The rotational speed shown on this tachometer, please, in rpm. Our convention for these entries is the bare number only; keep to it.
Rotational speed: 3000
